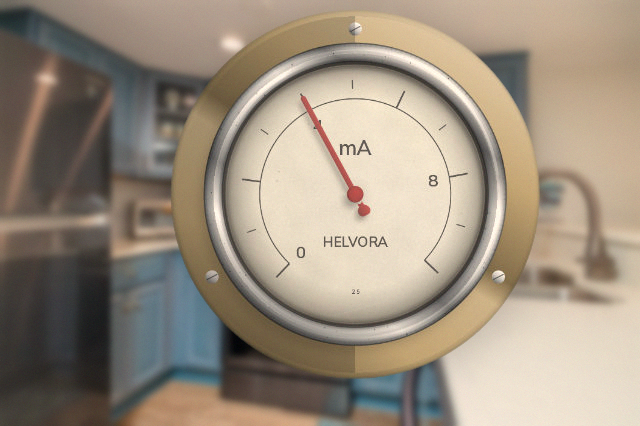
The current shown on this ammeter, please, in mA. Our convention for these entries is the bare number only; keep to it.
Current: 4
